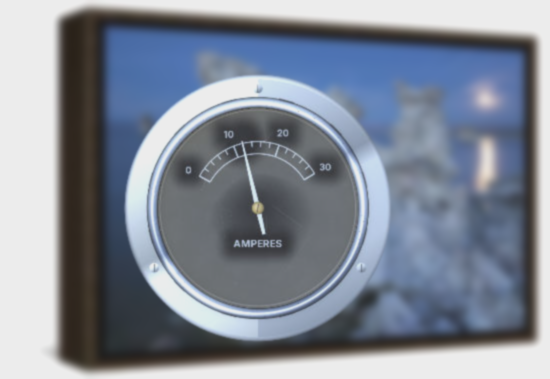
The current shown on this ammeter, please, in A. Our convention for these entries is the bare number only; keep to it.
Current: 12
